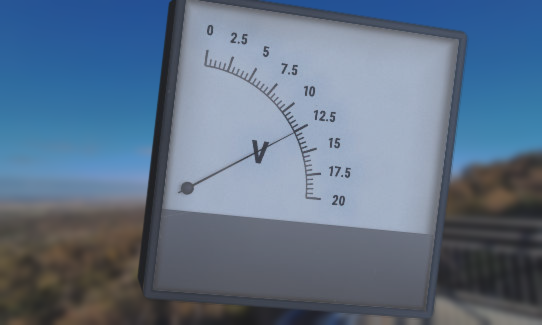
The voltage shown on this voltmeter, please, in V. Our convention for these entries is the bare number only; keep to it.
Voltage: 12.5
